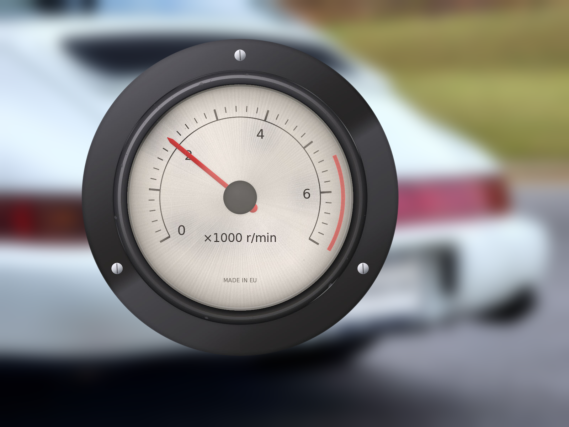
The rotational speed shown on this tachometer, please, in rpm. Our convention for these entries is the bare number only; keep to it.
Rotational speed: 2000
